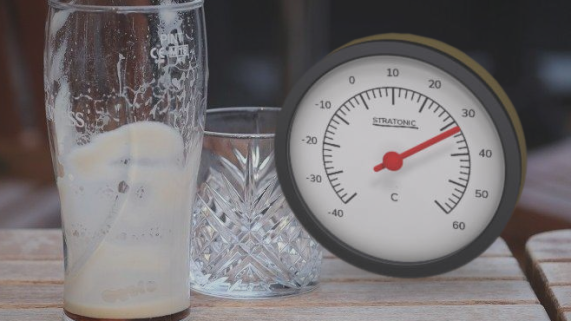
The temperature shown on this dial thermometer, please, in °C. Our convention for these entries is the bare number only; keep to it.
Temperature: 32
